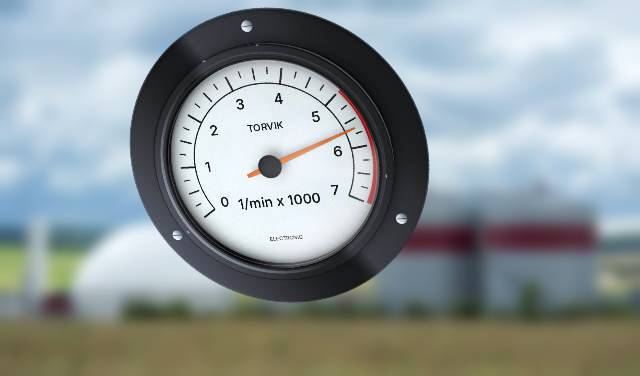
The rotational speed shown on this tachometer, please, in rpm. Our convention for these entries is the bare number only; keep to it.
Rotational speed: 5625
